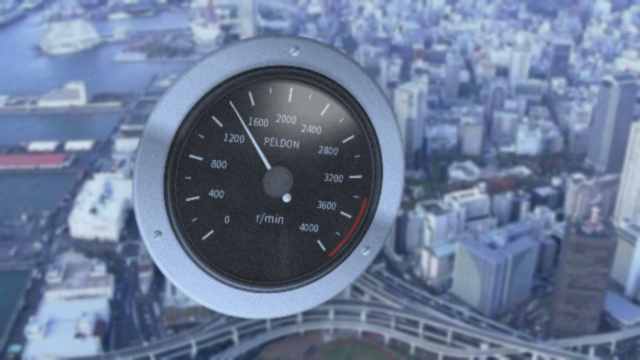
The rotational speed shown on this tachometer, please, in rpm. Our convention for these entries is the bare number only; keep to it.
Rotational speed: 1400
